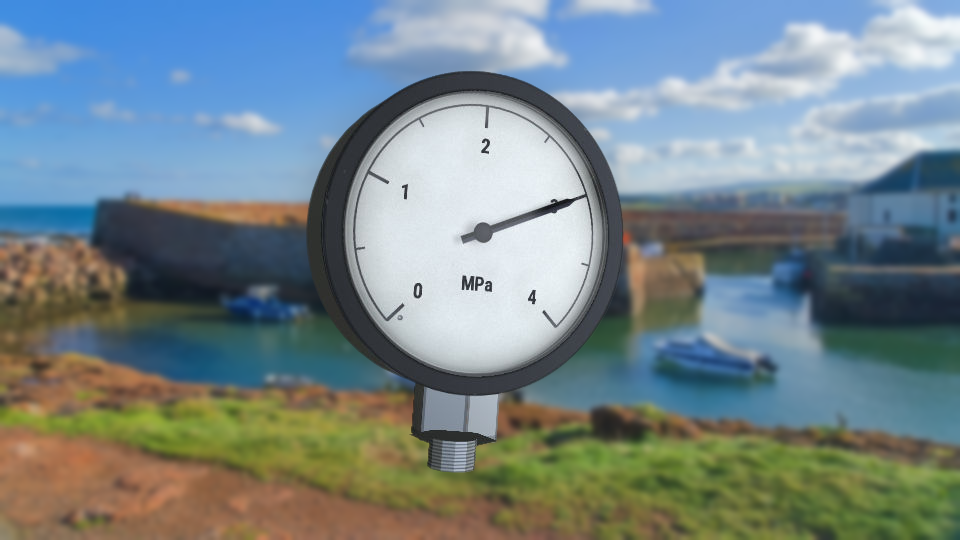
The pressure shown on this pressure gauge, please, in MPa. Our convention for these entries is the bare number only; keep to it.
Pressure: 3
